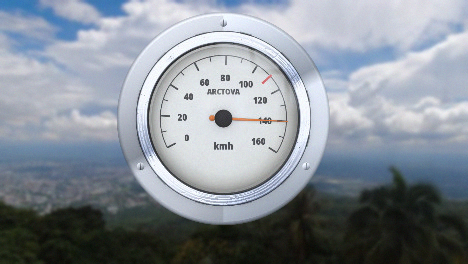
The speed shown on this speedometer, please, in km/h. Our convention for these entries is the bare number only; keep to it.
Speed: 140
